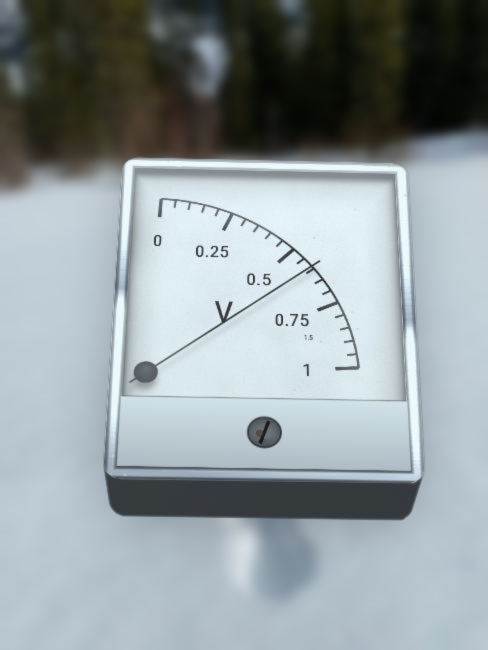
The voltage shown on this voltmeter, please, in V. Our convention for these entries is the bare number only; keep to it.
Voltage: 0.6
